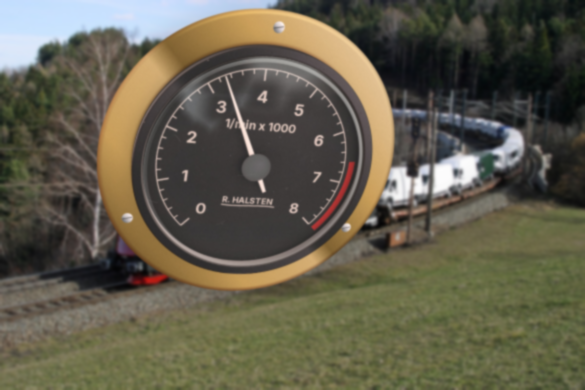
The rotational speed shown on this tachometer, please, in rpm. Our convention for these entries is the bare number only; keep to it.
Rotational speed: 3300
